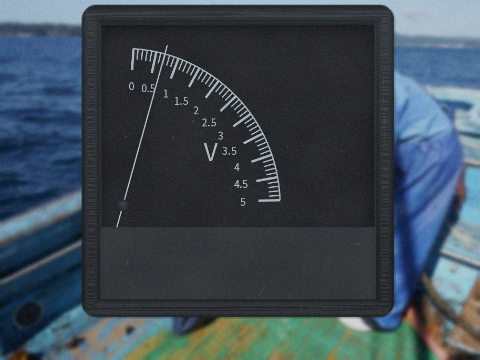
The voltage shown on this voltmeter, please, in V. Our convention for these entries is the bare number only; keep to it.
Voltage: 0.7
